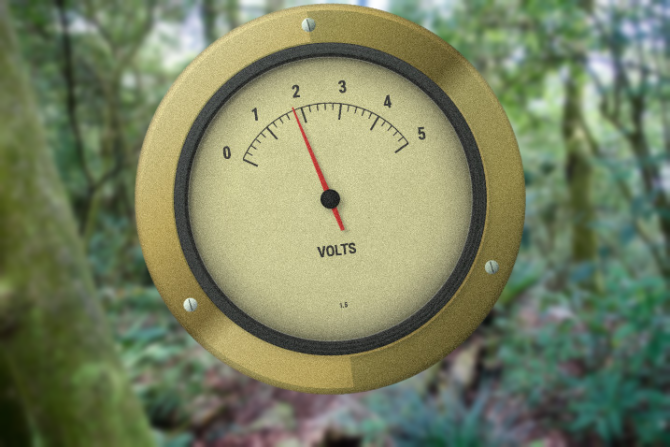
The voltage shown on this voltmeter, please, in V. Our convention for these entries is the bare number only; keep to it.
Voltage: 1.8
